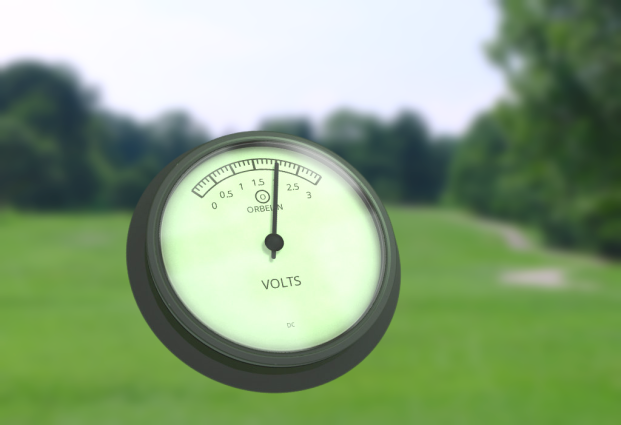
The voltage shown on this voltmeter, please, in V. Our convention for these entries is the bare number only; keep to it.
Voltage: 2
